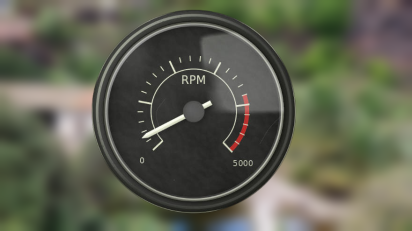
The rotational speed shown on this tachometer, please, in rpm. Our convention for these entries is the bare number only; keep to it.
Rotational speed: 300
